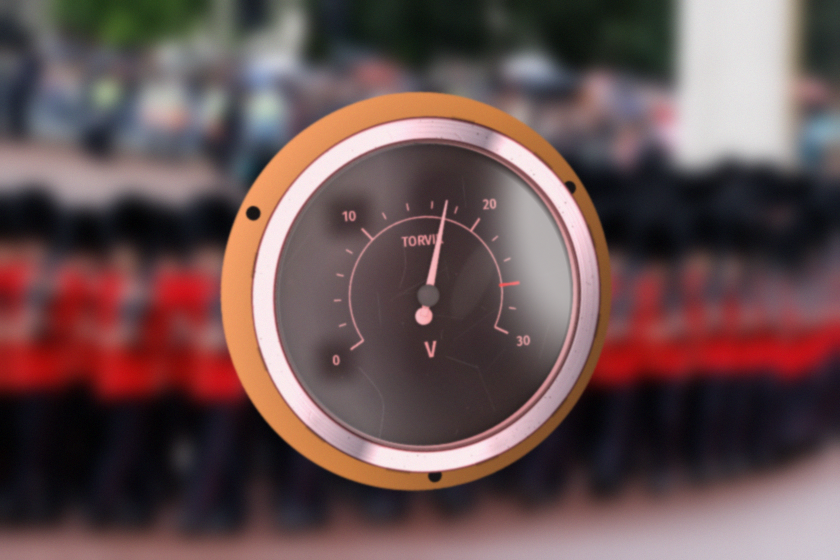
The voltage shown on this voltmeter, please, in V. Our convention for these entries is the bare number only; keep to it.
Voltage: 17
